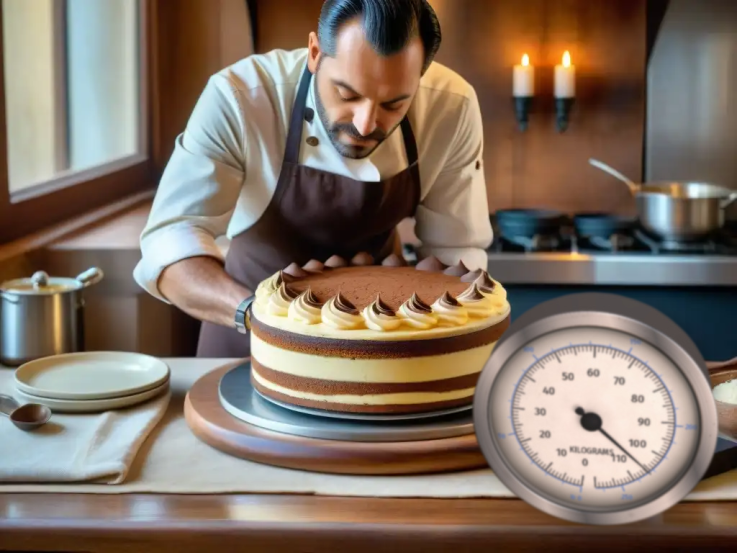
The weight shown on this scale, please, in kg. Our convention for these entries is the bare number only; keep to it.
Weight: 105
